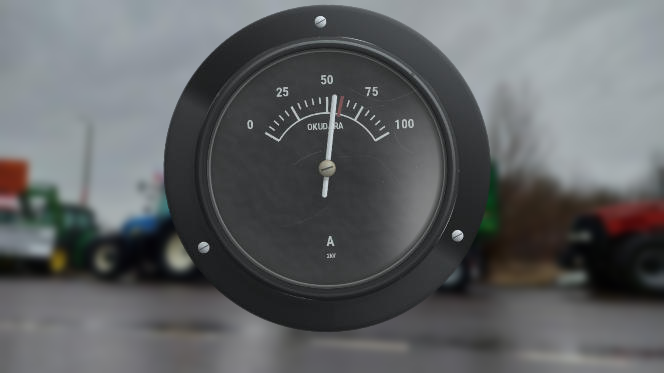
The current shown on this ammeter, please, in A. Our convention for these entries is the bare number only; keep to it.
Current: 55
